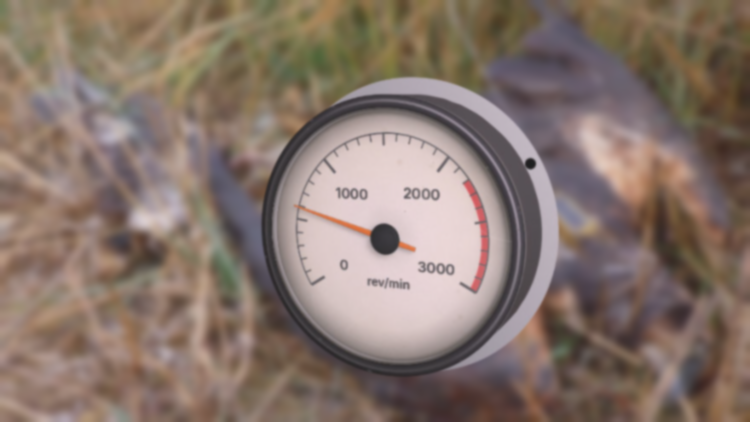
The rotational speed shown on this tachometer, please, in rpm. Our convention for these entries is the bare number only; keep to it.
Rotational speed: 600
